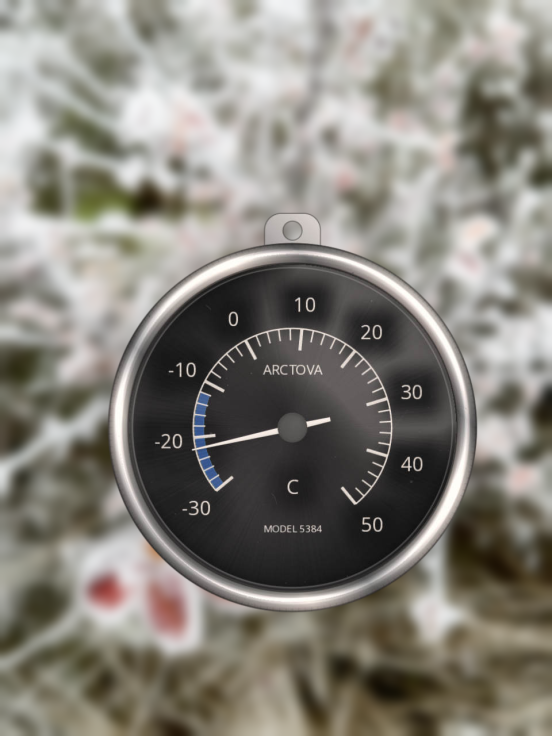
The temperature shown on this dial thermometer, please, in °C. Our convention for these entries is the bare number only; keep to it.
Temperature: -22
